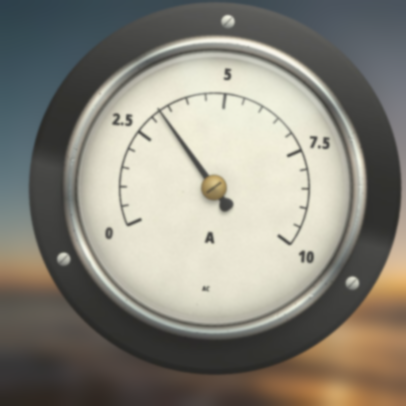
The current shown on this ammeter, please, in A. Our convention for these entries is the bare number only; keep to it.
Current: 3.25
